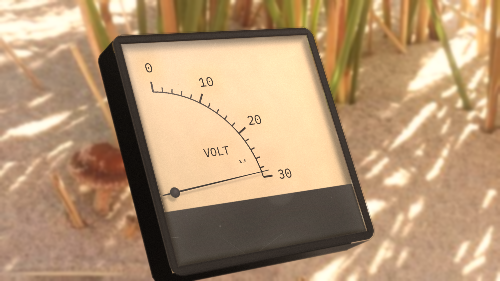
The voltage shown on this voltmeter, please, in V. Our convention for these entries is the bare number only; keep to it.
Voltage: 29
